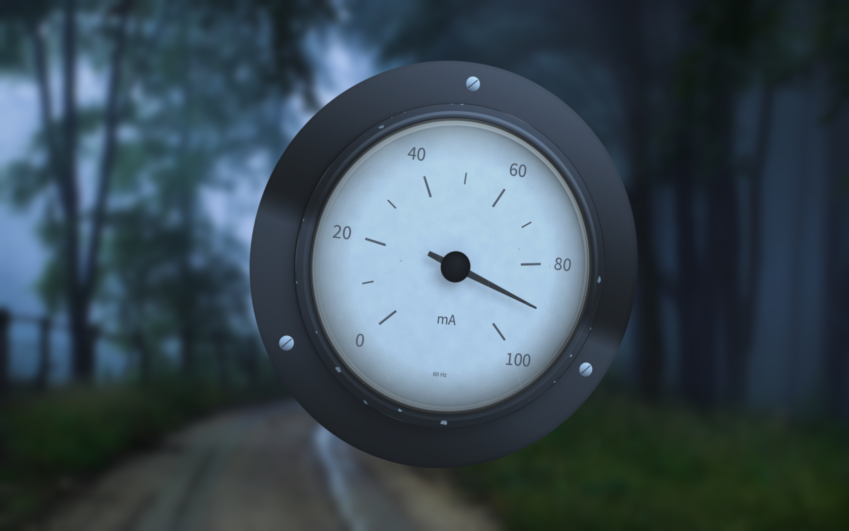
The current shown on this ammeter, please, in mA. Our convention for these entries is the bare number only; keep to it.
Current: 90
